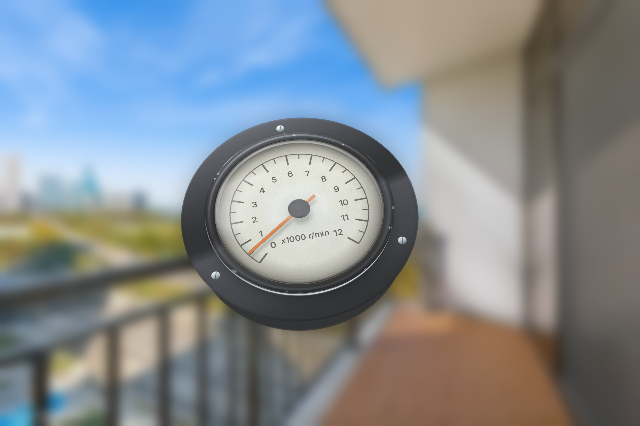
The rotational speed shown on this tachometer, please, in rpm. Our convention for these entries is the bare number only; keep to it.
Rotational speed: 500
